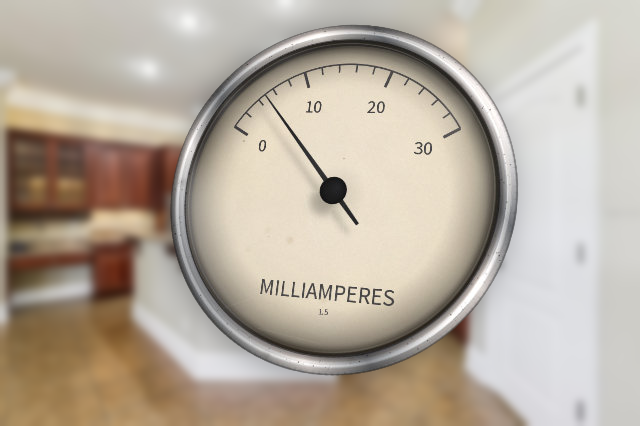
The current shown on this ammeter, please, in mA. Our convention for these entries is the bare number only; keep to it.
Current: 5
